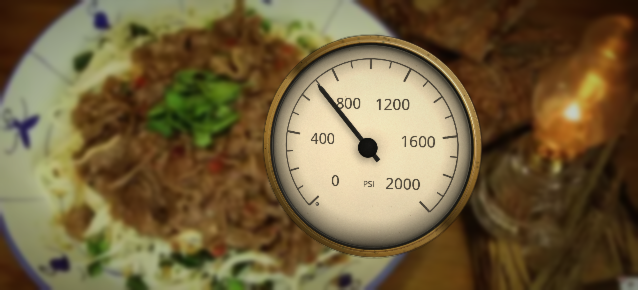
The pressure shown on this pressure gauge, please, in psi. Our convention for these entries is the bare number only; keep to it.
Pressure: 700
